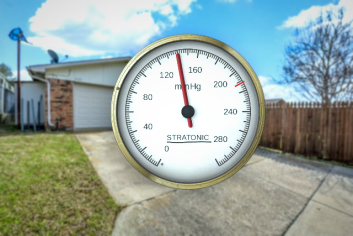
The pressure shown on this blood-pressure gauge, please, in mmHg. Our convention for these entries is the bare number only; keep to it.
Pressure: 140
